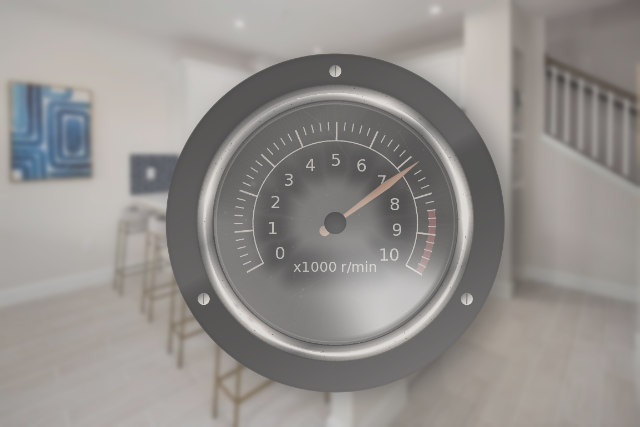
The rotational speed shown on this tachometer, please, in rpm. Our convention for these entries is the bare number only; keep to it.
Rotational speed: 7200
